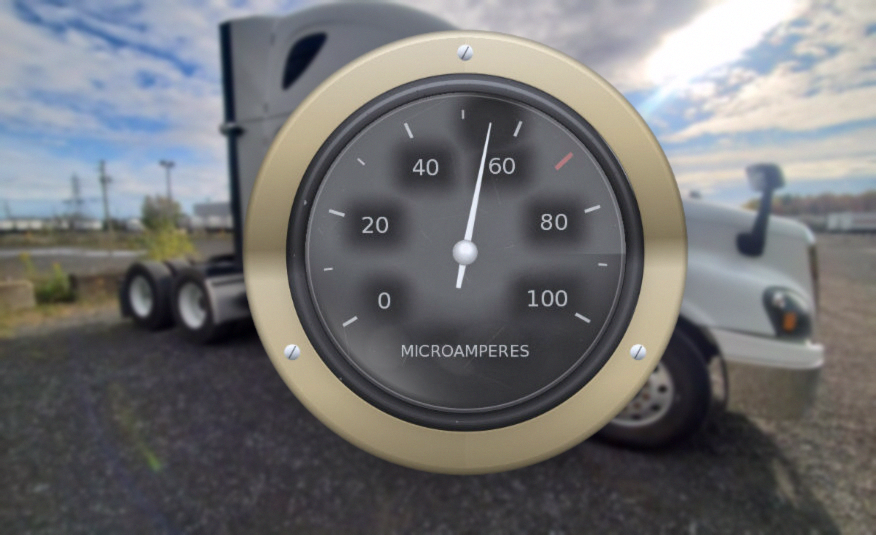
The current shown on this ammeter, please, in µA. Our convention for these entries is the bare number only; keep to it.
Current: 55
